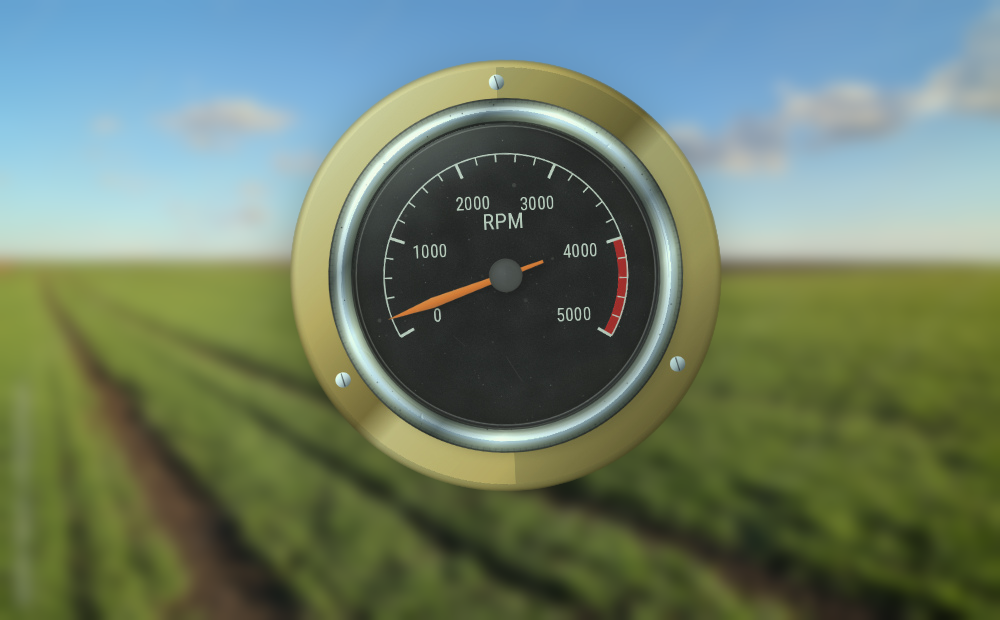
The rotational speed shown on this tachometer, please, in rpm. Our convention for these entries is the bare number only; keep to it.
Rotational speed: 200
